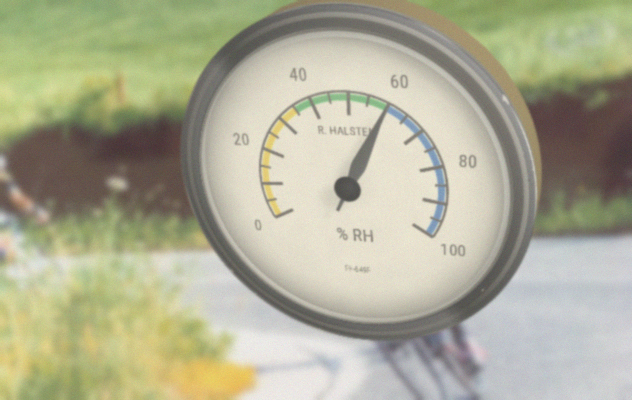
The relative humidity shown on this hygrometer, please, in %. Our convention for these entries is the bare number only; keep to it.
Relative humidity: 60
